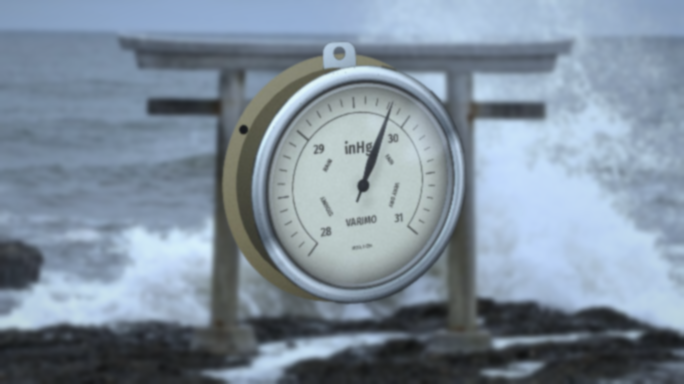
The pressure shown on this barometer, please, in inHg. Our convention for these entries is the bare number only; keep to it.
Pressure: 29.8
